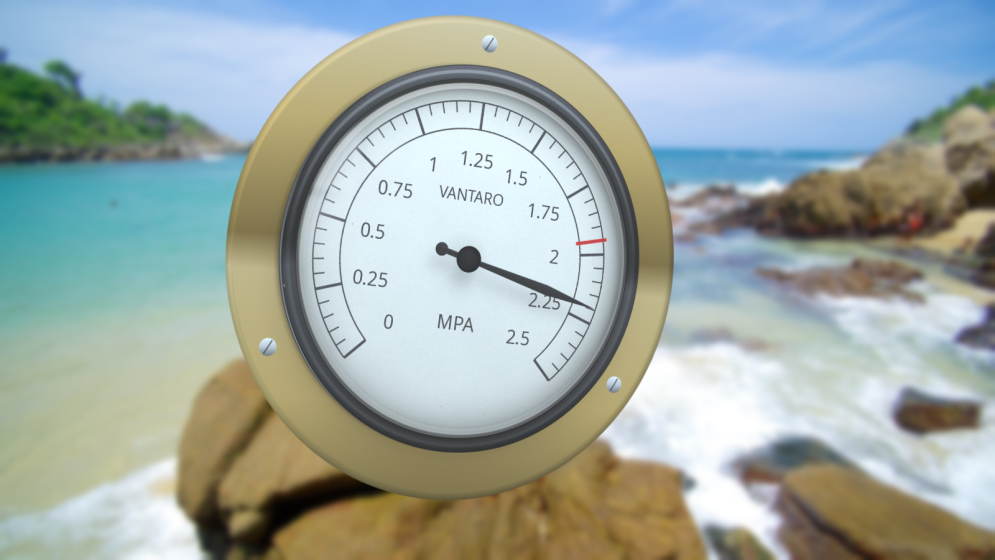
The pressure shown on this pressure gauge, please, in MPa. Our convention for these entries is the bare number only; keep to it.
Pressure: 2.2
